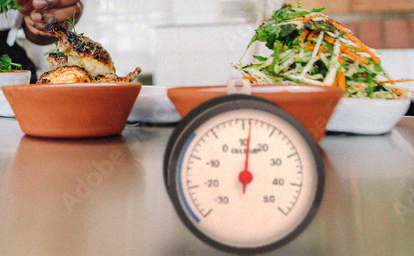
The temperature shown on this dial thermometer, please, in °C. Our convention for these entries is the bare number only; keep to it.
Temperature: 12
